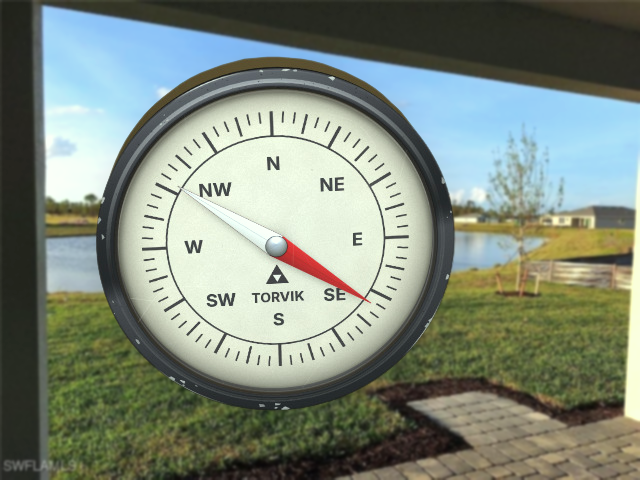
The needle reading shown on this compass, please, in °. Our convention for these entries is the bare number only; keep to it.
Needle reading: 125
